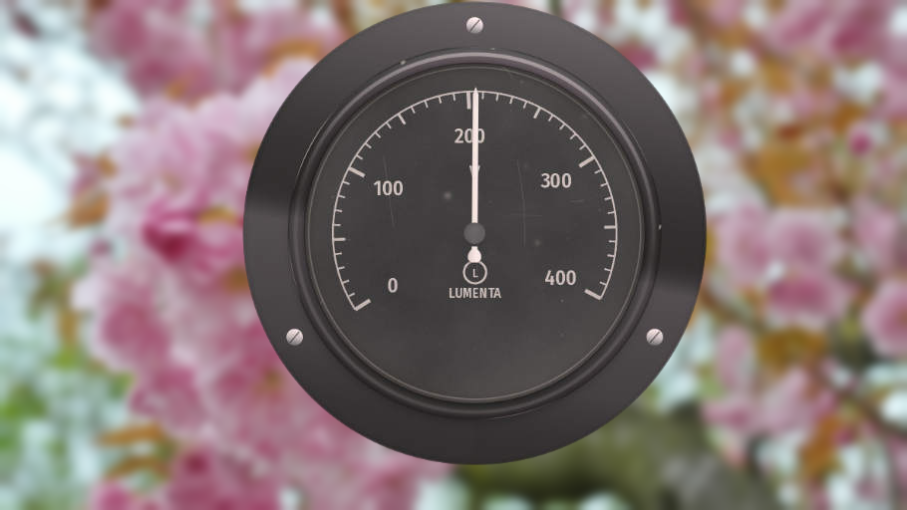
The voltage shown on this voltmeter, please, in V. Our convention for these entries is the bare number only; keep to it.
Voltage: 205
